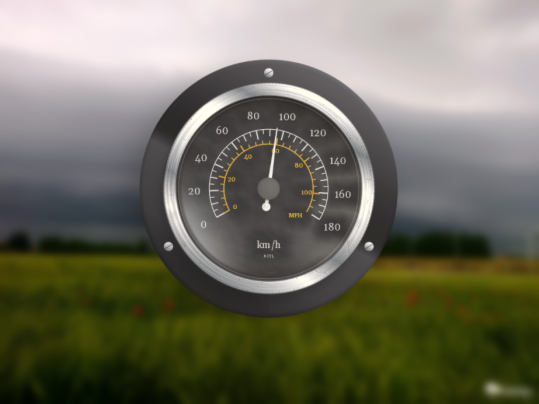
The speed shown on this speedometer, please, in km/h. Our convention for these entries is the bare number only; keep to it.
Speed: 95
